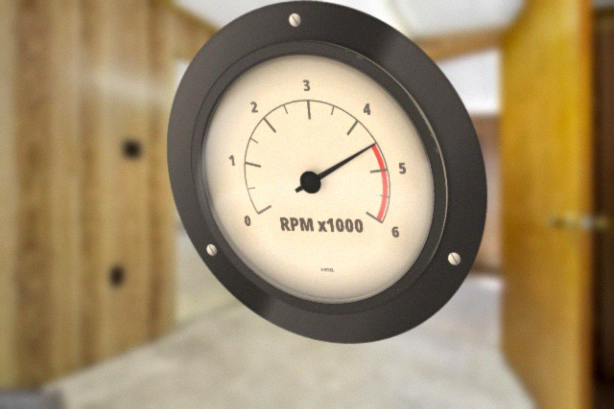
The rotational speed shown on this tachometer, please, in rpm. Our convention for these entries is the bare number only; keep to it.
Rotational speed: 4500
